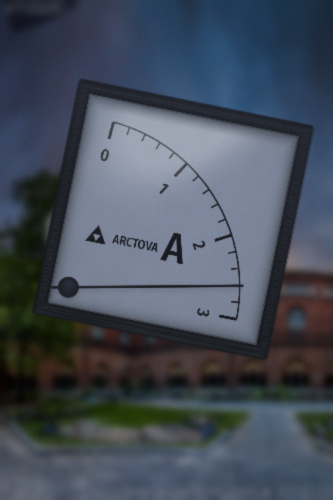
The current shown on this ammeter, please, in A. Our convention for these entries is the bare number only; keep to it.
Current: 2.6
